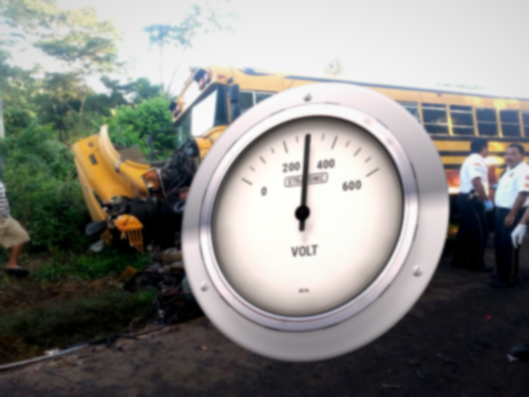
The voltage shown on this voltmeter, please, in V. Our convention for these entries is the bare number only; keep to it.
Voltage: 300
